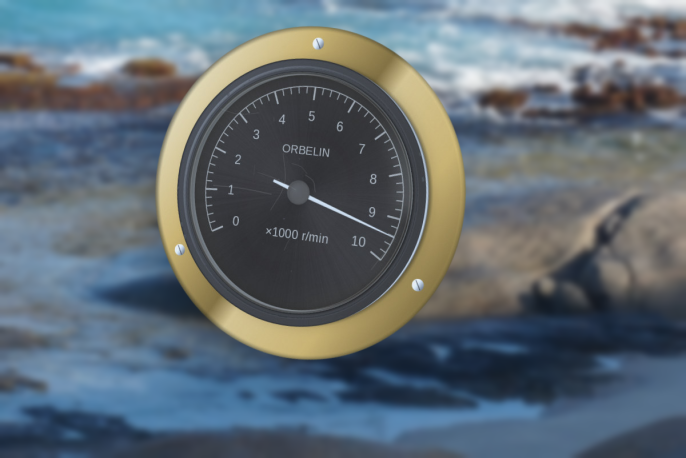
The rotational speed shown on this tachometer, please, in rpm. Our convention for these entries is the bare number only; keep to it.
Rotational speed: 9400
